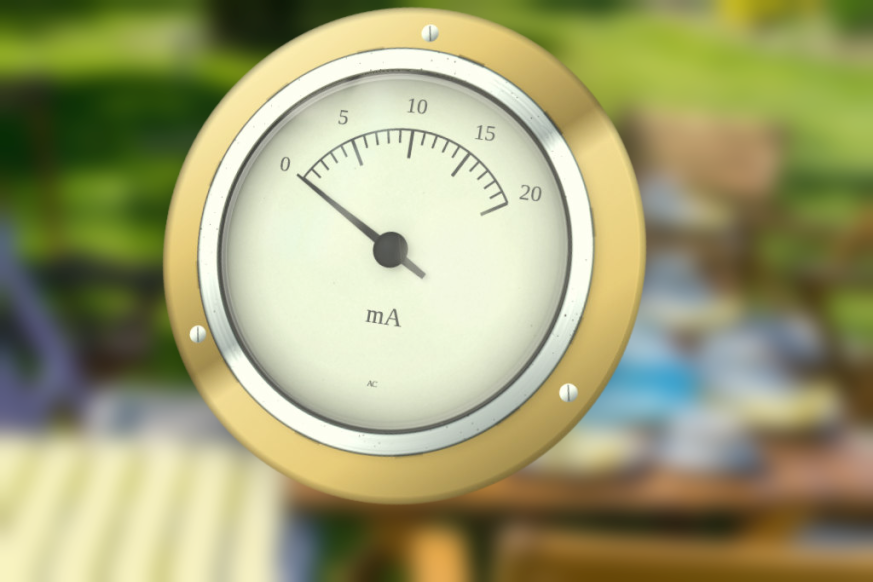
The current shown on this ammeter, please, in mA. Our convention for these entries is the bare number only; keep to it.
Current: 0
